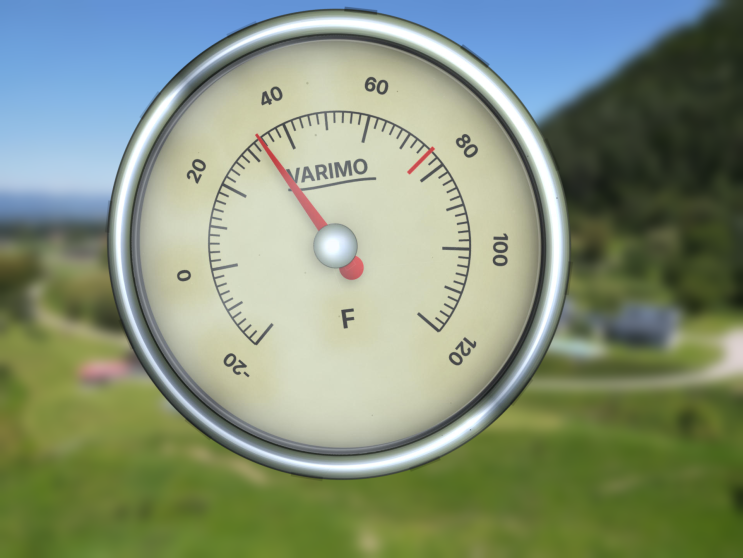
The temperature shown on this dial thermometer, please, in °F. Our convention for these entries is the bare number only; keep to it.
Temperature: 34
